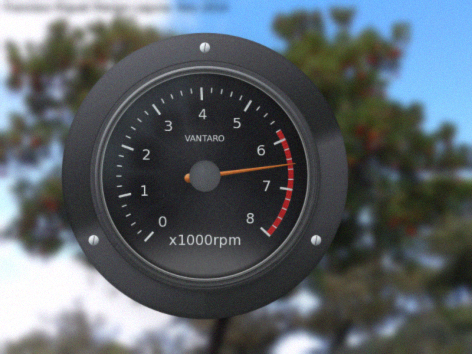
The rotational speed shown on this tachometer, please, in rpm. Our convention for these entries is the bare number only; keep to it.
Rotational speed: 6500
